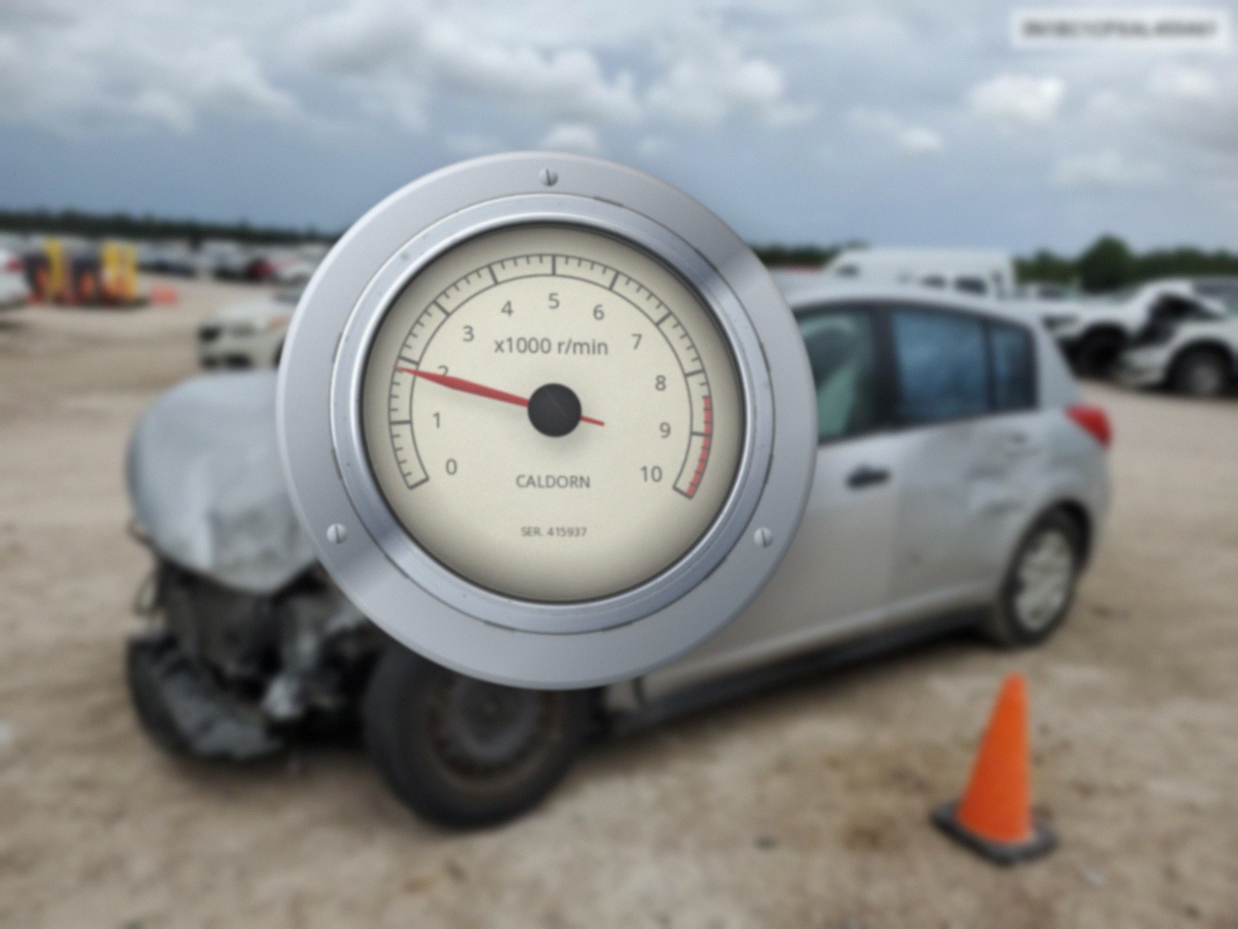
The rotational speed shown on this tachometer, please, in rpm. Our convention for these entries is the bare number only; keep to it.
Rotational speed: 1800
